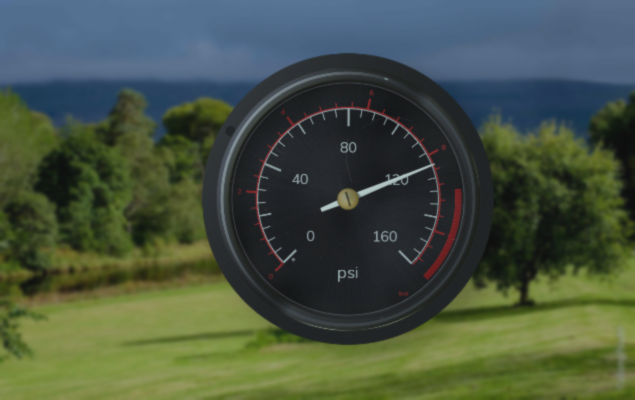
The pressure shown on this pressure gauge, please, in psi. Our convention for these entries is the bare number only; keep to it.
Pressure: 120
